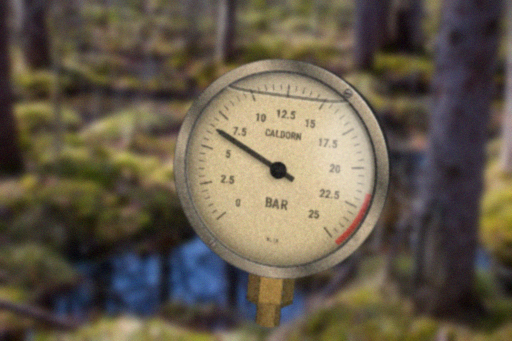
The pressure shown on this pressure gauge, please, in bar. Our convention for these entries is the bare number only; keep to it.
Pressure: 6.5
